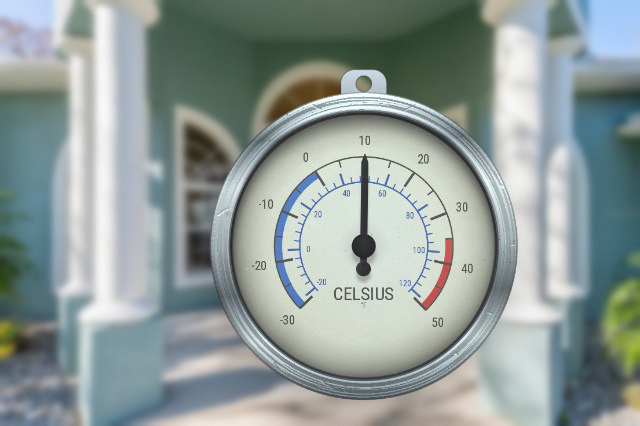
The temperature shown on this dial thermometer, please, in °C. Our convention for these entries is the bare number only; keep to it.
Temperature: 10
